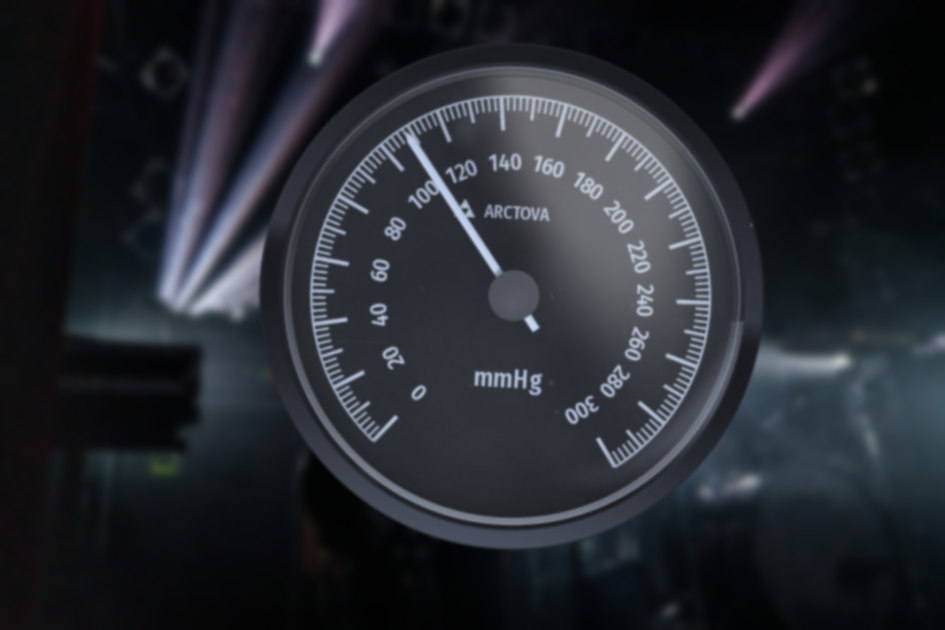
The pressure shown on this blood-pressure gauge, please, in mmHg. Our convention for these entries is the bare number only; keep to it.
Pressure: 108
